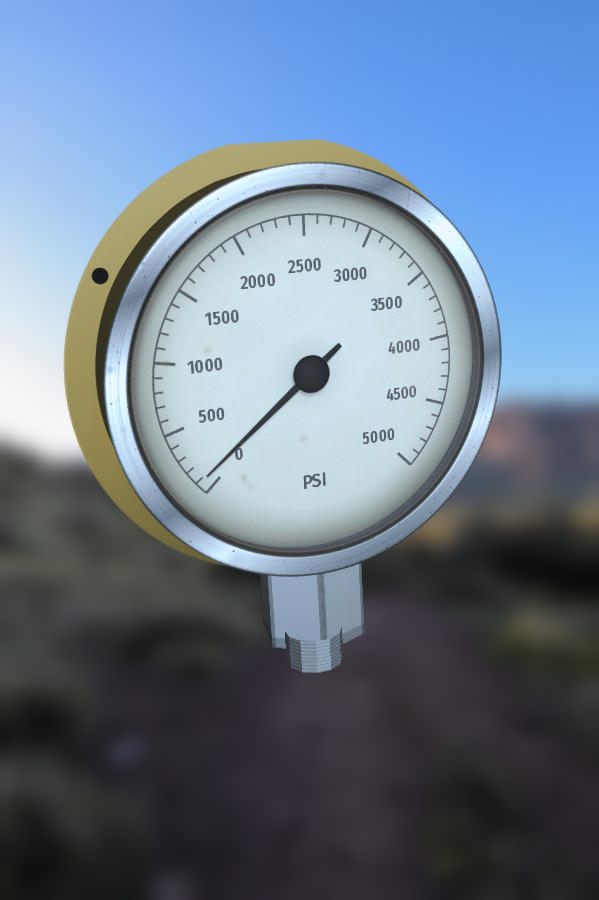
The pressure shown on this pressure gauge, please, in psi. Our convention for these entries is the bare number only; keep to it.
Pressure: 100
